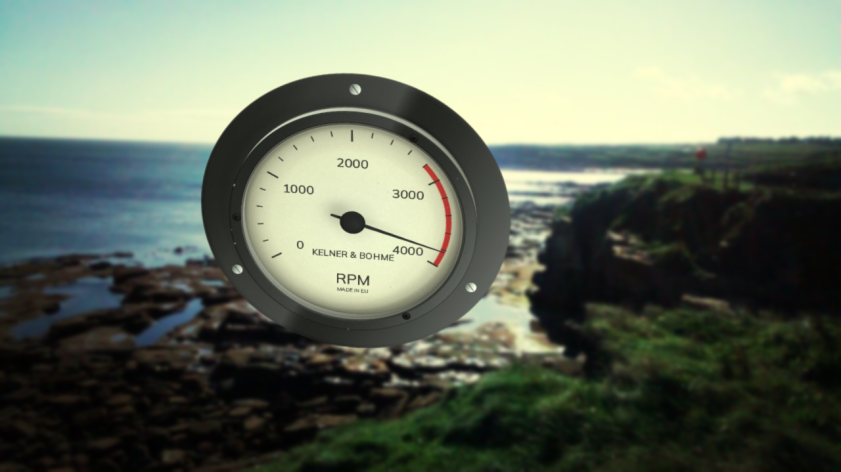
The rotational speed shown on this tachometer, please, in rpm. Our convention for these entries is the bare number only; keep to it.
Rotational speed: 3800
